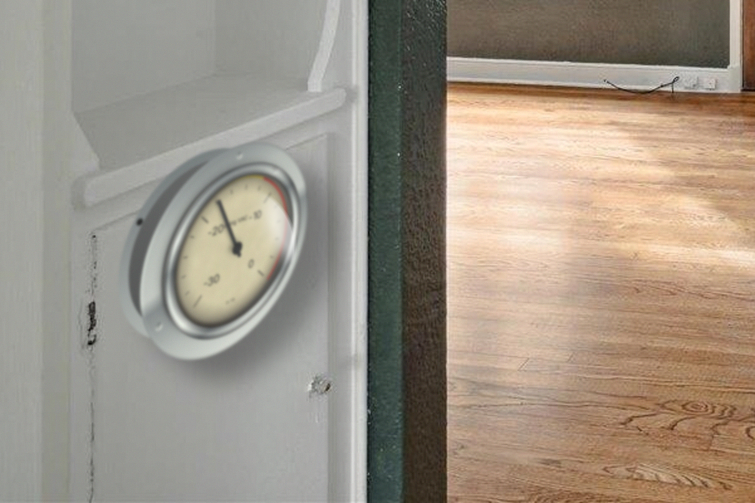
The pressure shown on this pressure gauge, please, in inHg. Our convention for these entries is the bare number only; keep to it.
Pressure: -18
